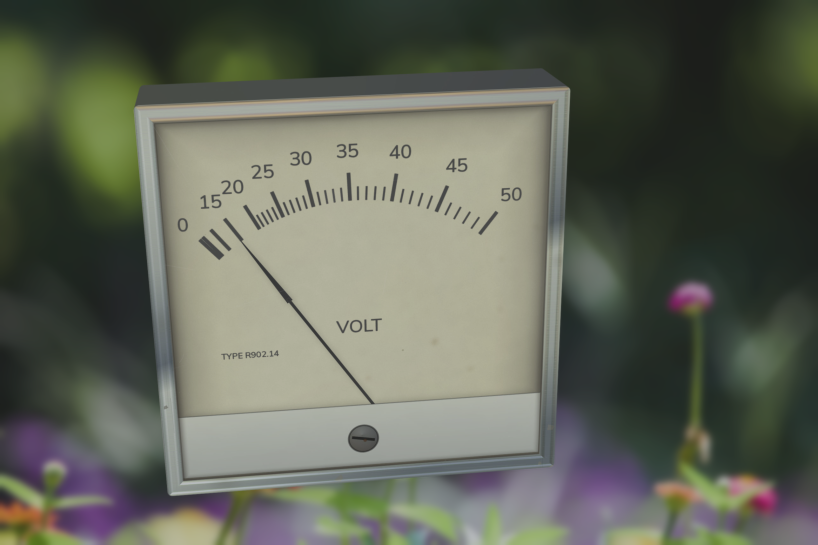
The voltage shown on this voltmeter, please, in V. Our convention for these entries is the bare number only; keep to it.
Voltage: 15
